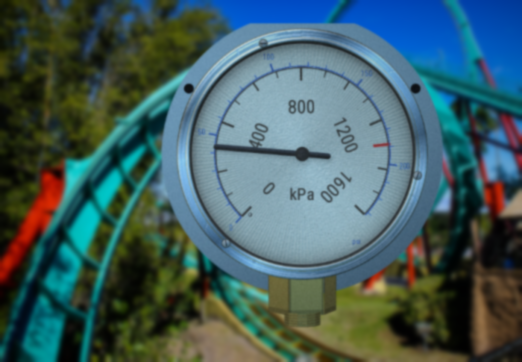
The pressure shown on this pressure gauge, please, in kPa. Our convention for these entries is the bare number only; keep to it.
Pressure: 300
